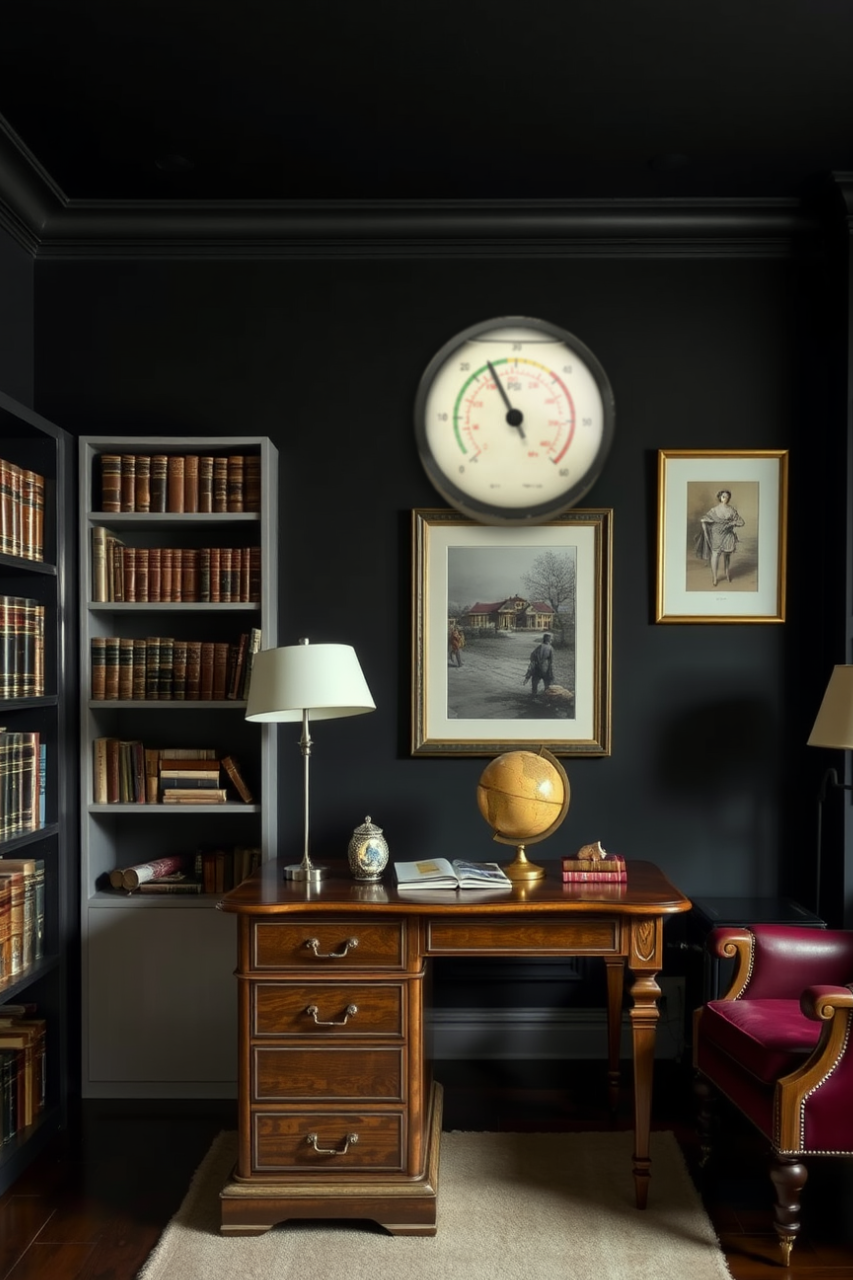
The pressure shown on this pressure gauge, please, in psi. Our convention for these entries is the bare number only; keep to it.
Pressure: 24
